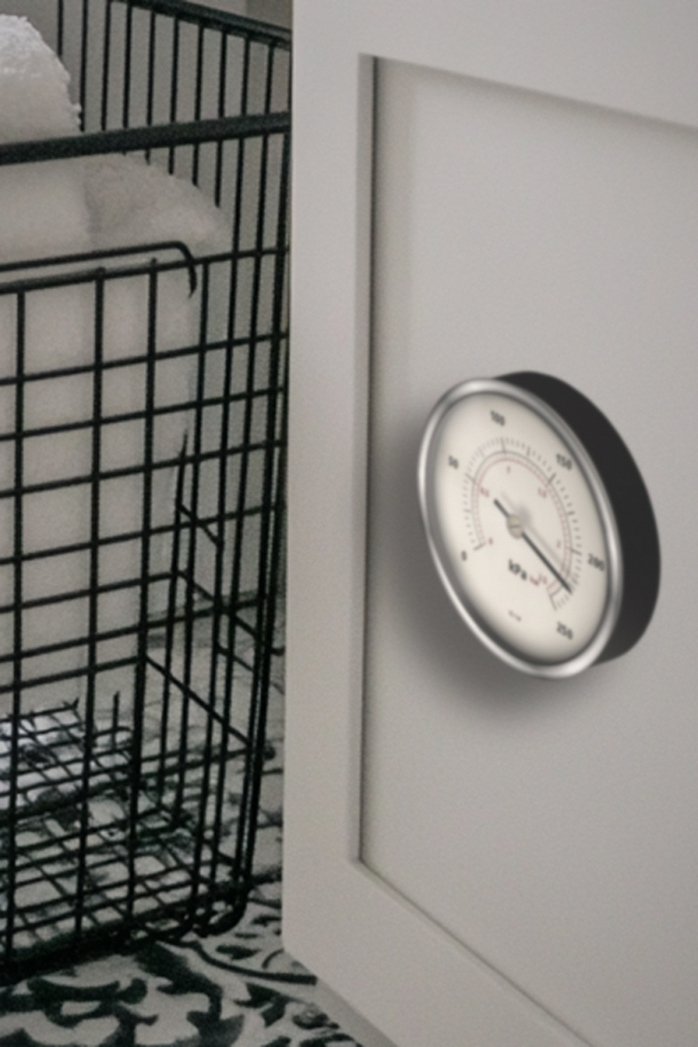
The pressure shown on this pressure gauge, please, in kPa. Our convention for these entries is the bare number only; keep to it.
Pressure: 225
